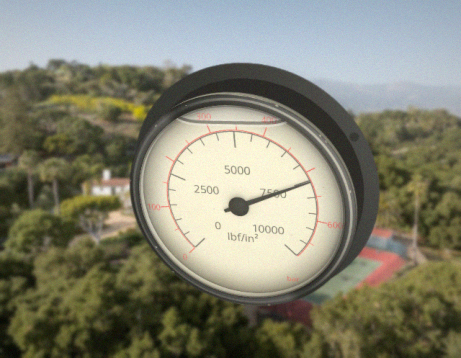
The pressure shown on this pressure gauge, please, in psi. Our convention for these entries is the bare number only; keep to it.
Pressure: 7500
